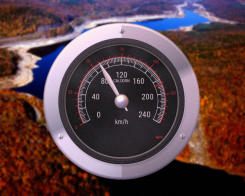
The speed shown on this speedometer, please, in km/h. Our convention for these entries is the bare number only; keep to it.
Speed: 90
